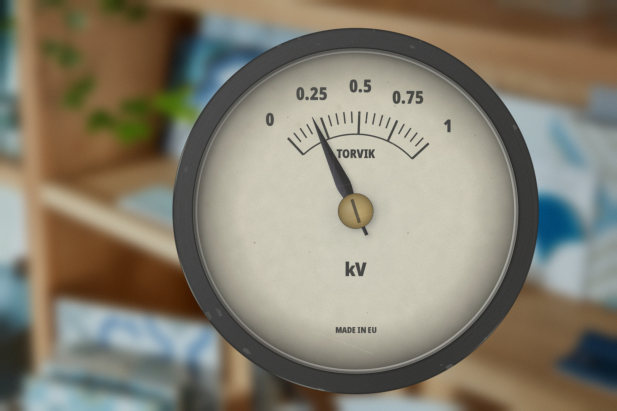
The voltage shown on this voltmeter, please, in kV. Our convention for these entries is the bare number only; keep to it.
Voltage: 0.2
